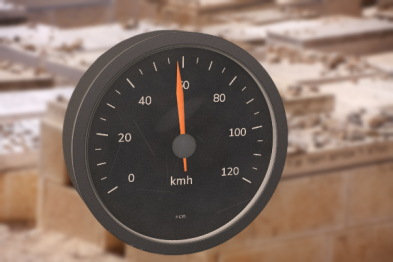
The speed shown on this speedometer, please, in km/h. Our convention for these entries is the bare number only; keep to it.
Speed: 57.5
